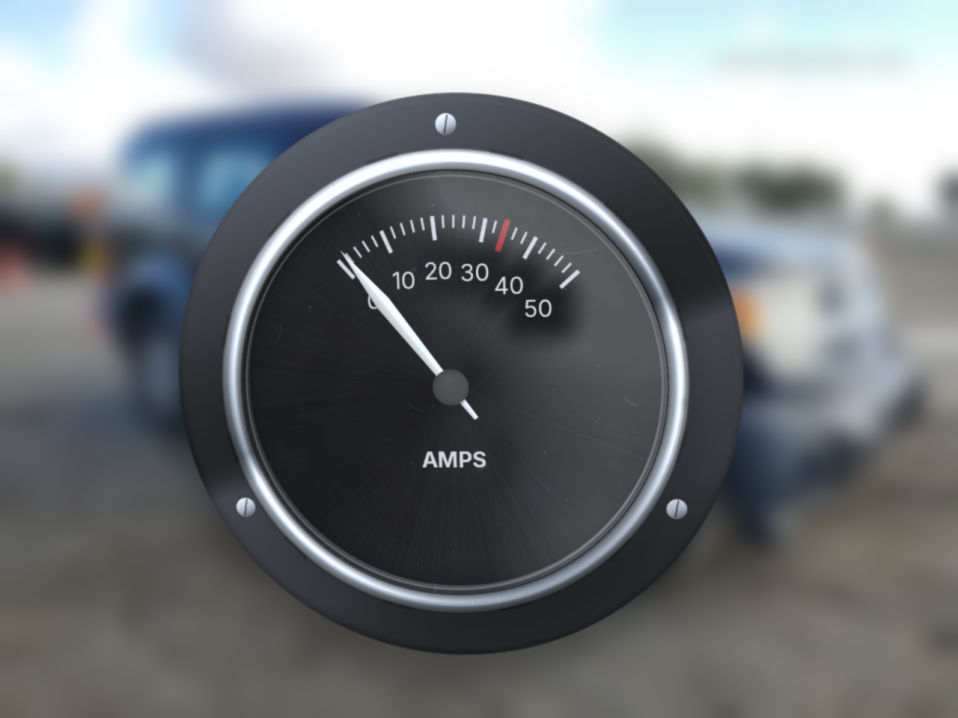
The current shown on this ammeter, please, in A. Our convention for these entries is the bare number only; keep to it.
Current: 2
